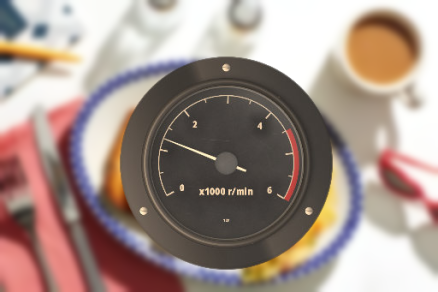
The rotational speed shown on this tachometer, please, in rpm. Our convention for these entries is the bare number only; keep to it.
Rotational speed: 1250
